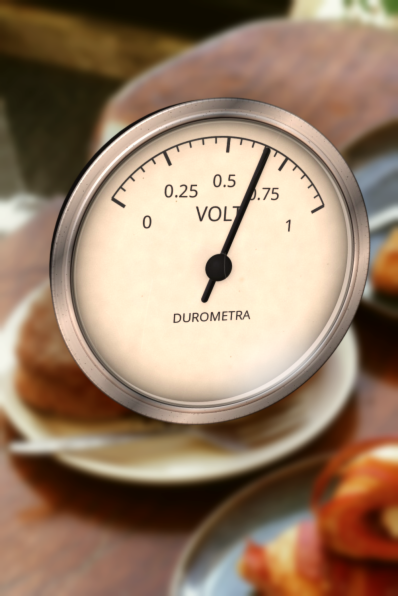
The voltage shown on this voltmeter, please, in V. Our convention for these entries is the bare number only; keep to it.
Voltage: 0.65
